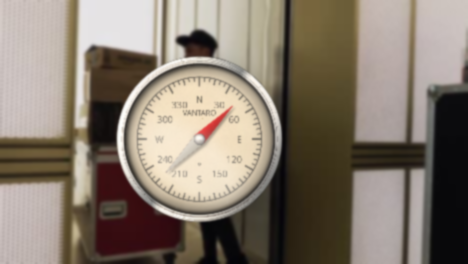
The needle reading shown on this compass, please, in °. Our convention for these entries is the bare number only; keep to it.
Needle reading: 45
